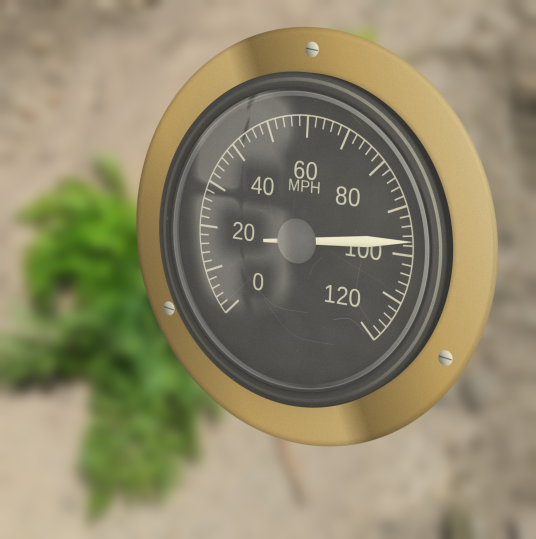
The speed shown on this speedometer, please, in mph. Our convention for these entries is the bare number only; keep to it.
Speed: 97
